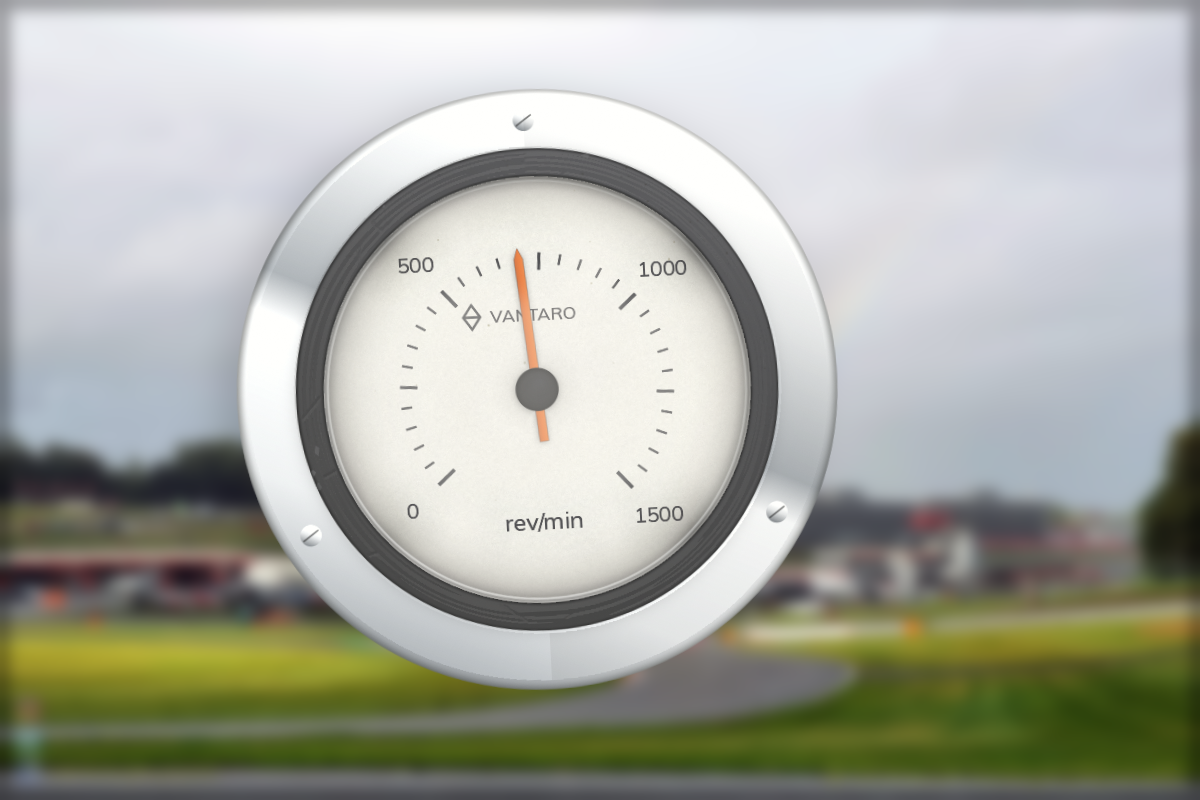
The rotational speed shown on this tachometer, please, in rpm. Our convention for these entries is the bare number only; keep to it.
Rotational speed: 700
